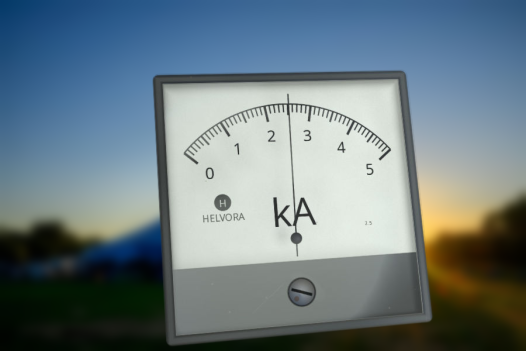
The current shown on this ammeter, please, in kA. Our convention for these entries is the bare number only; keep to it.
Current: 2.5
